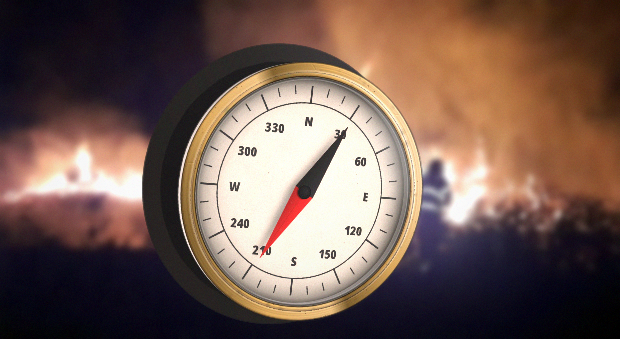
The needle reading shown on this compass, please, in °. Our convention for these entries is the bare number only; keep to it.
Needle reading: 210
